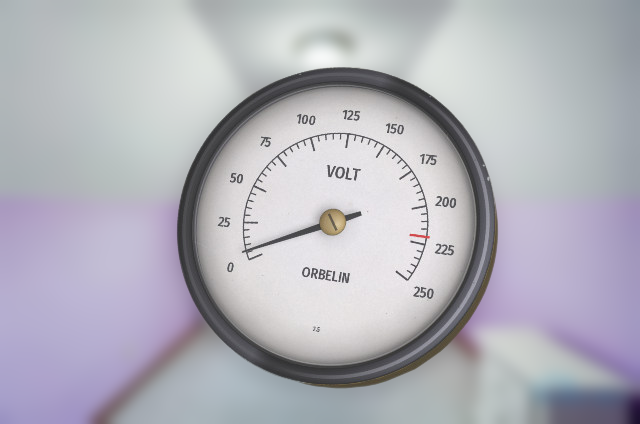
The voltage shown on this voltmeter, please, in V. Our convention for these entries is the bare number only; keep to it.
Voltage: 5
